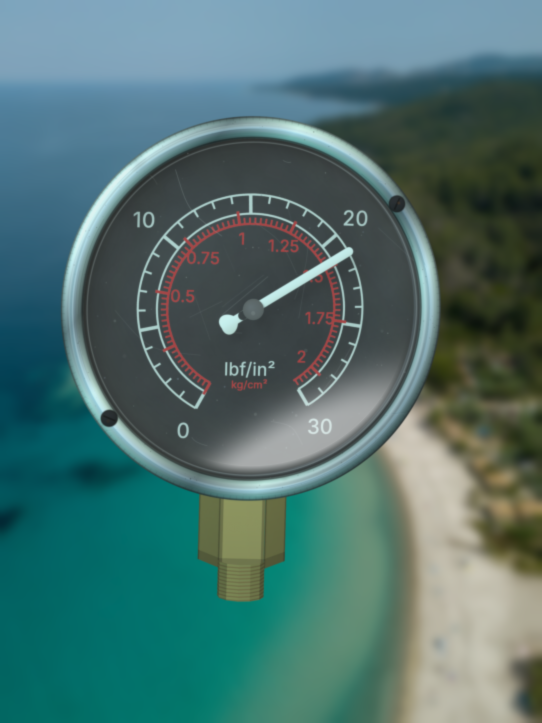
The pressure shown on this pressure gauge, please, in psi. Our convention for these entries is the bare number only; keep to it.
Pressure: 21
